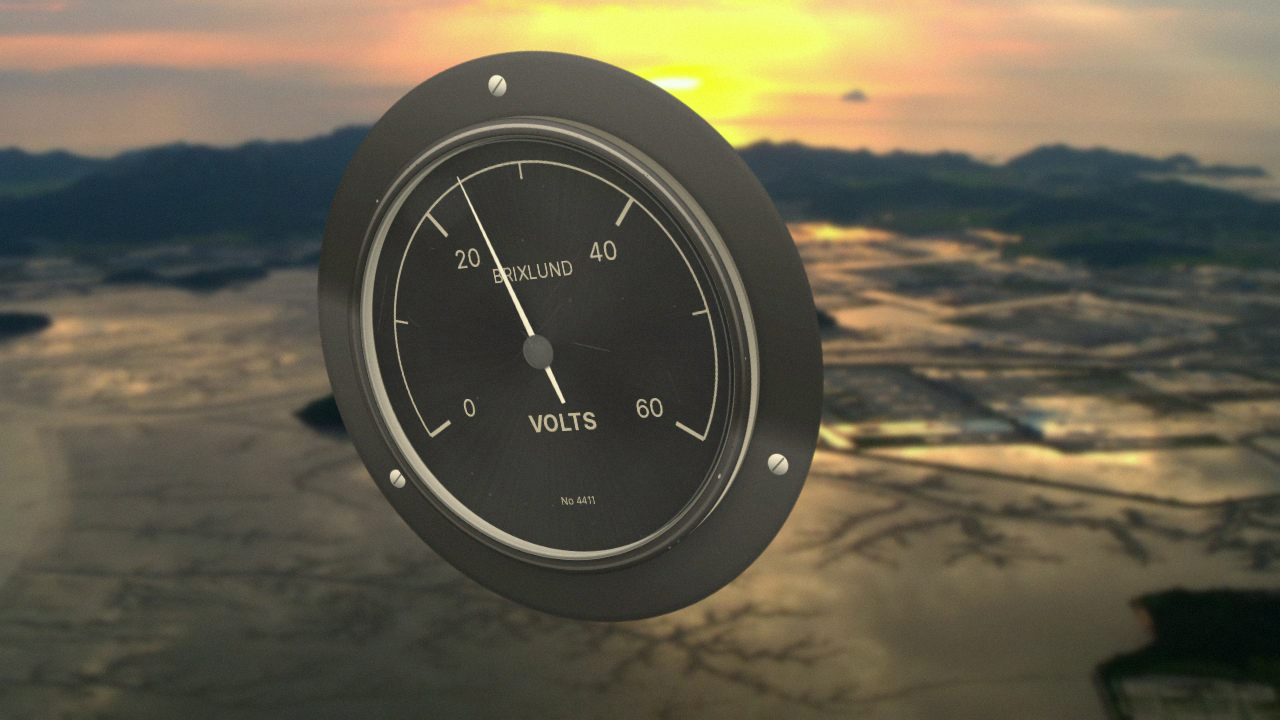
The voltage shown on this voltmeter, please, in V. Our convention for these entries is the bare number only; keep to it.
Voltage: 25
